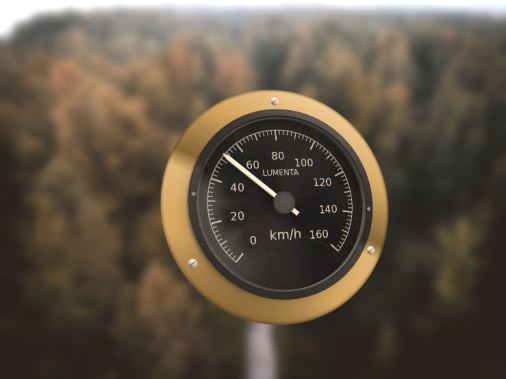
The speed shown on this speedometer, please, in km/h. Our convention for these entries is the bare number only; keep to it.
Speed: 52
